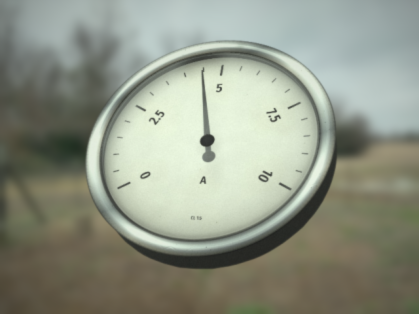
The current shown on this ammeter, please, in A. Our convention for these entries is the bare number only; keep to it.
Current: 4.5
